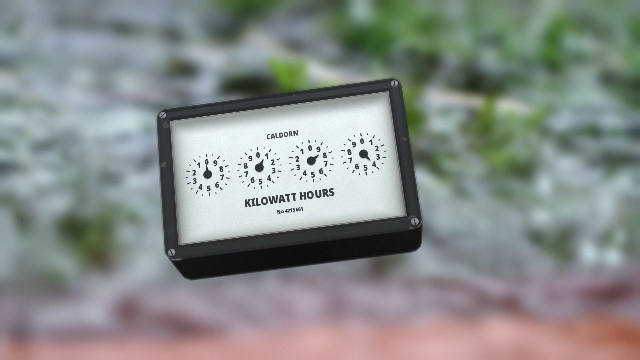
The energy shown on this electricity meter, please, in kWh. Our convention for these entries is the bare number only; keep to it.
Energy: 84
